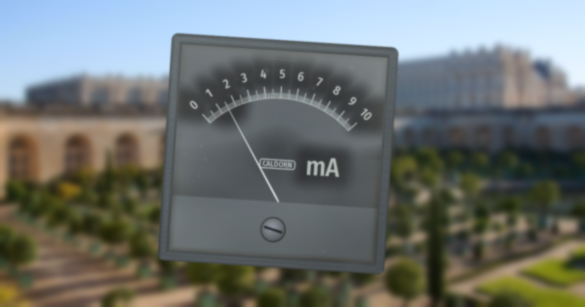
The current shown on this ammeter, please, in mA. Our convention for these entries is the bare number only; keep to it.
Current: 1.5
